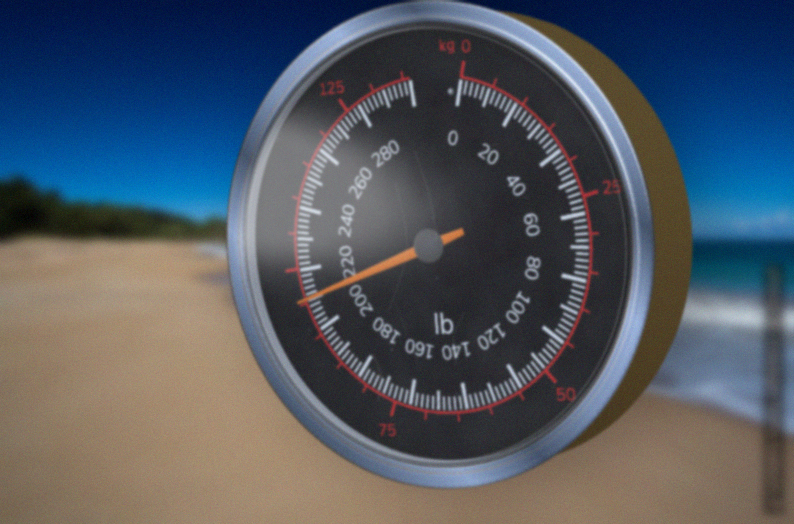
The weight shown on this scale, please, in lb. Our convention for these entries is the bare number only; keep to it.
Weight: 210
